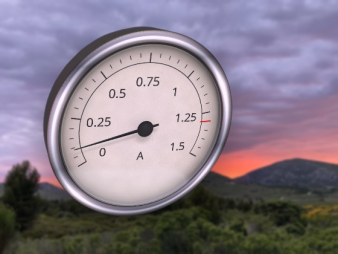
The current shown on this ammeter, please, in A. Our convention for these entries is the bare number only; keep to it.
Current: 0.1
